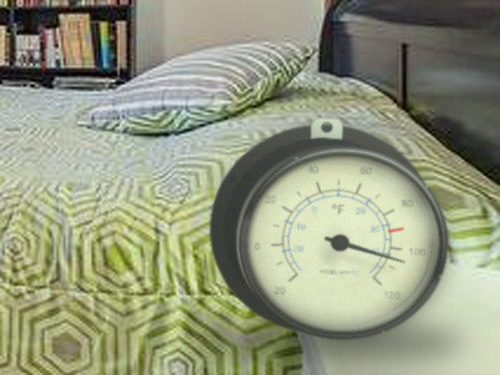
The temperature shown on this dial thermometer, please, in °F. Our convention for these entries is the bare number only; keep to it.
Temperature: 105
